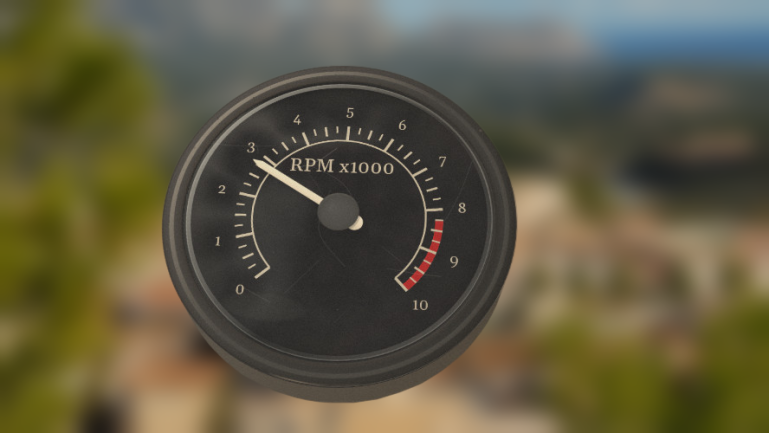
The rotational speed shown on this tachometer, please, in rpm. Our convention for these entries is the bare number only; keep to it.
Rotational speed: 2750
